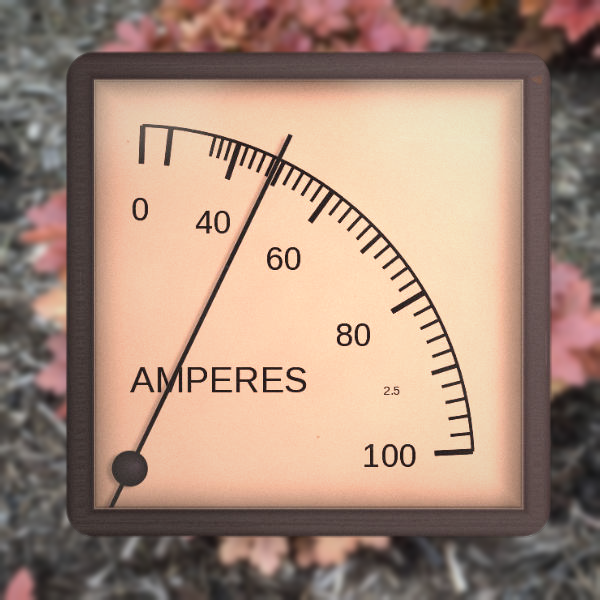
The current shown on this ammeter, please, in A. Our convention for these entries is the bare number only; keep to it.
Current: 49
